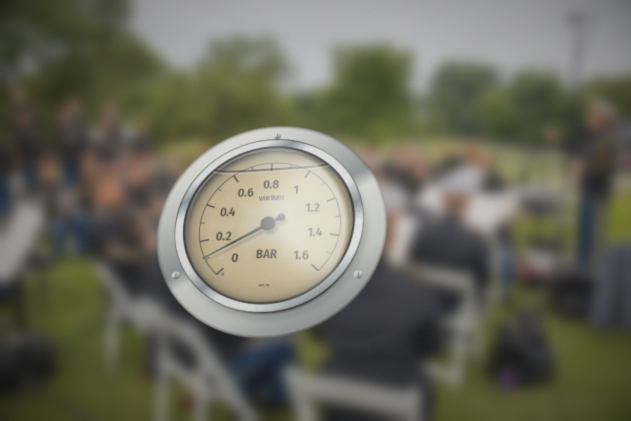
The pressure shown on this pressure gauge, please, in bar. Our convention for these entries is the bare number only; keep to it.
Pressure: 0.1
